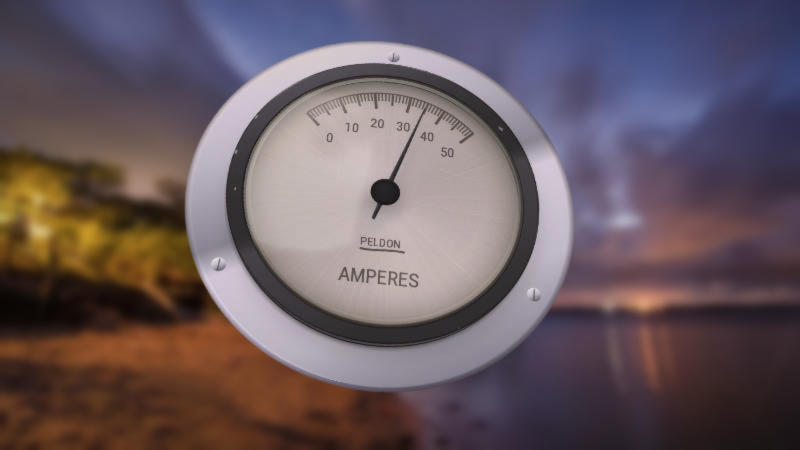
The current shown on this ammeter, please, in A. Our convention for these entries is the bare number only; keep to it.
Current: 35
